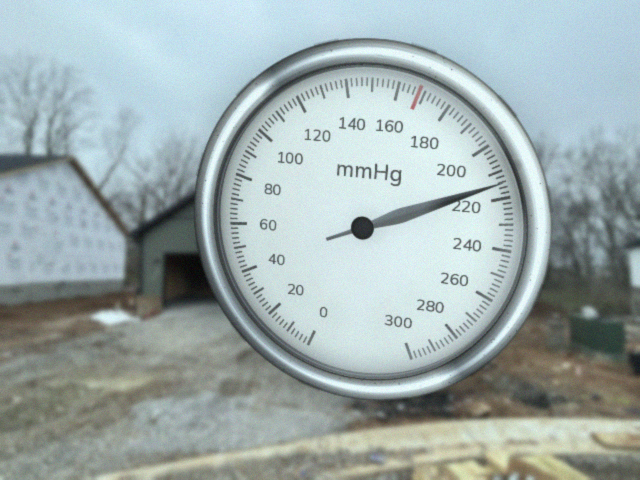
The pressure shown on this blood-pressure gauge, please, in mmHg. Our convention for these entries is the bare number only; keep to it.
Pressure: 214
